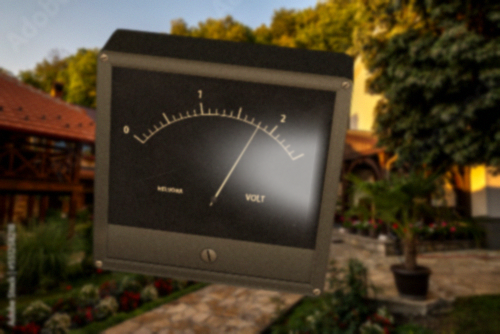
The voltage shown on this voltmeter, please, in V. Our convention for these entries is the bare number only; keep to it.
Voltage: 1.8
